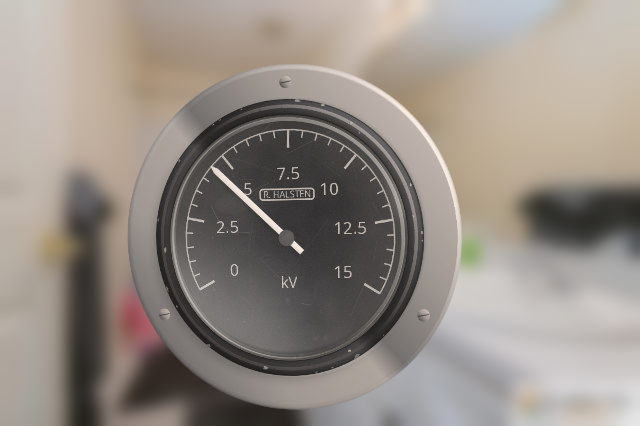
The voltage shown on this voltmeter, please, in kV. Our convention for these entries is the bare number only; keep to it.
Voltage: 4.5
